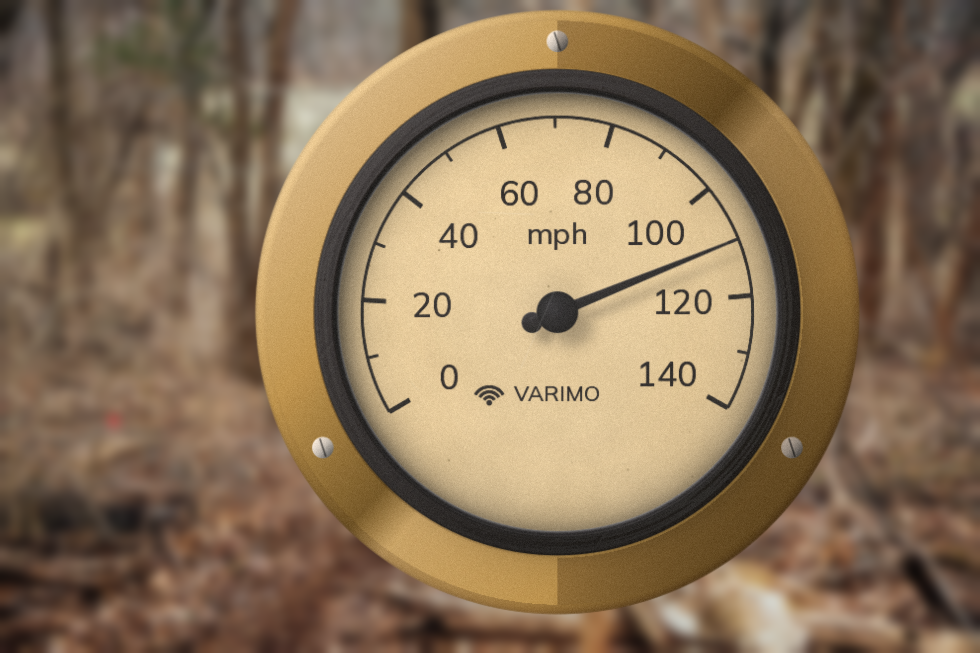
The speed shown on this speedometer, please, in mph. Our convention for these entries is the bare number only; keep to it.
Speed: 110
